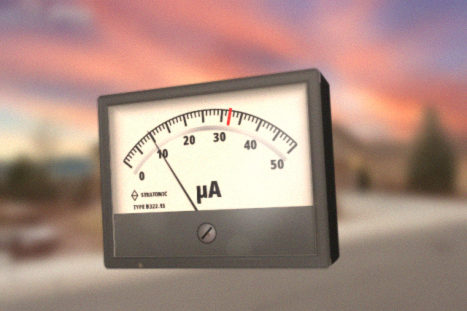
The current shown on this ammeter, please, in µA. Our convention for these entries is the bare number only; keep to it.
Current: 10
